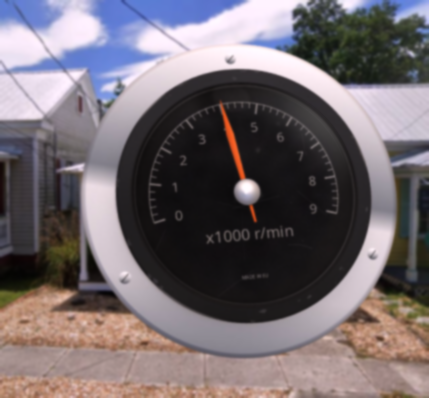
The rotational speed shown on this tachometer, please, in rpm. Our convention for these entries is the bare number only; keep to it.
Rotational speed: 4000
